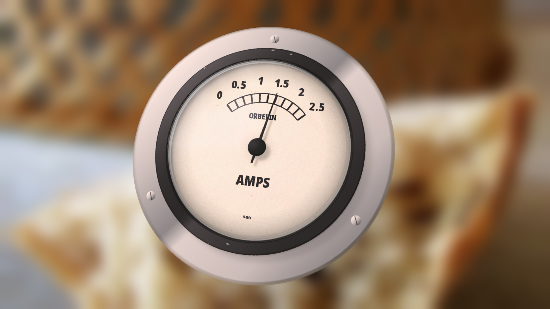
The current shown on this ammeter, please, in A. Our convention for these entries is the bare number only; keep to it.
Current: 1.5
